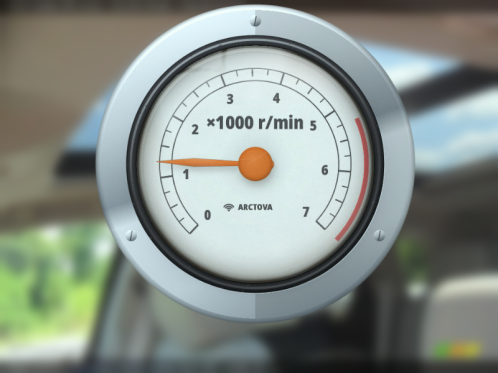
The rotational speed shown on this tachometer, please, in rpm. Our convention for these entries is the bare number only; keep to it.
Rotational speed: 1250
